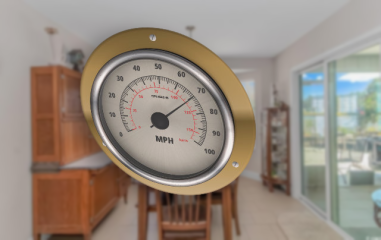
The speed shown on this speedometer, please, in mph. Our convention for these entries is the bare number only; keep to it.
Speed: 70
